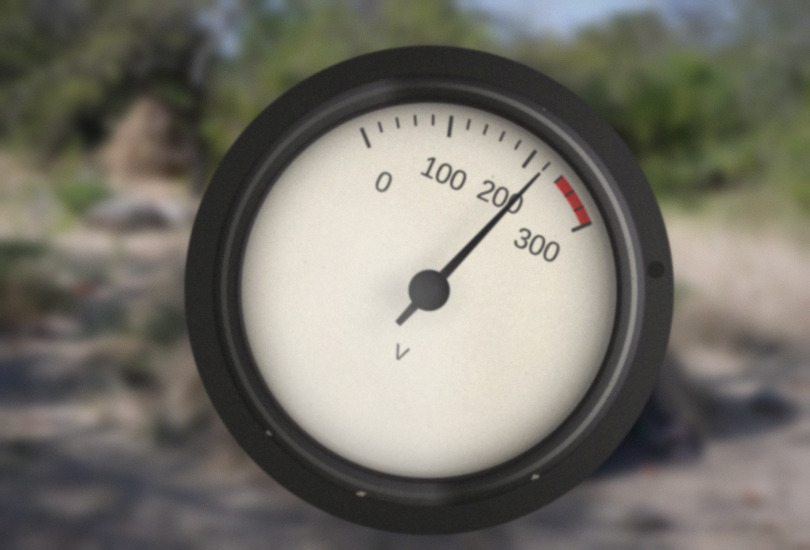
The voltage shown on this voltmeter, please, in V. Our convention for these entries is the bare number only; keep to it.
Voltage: 220
